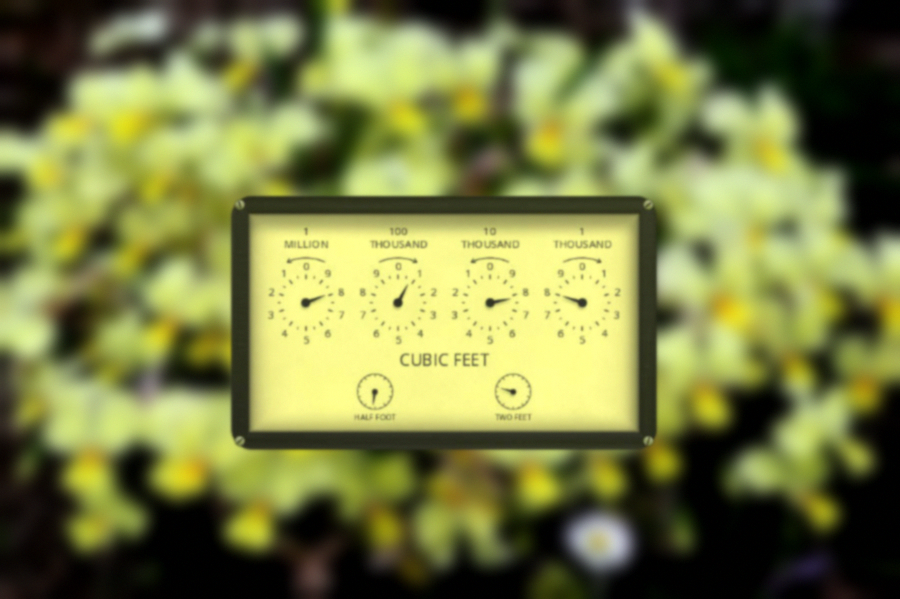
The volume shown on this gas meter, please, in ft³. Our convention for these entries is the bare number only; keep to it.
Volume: 807800
